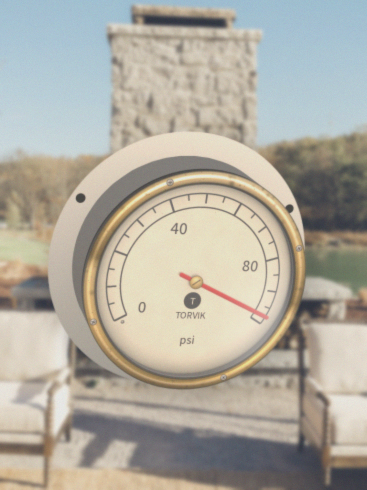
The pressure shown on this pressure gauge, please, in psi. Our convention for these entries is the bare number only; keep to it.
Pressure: 97.5
